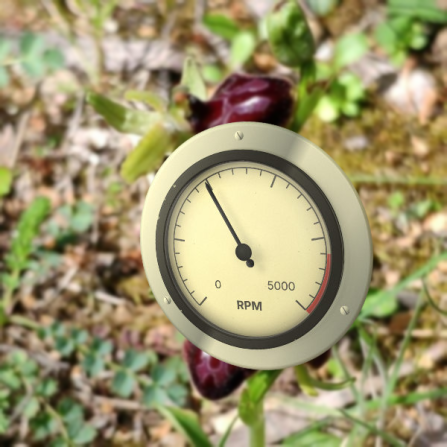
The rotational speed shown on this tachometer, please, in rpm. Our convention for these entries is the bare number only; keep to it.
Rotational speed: 2000
